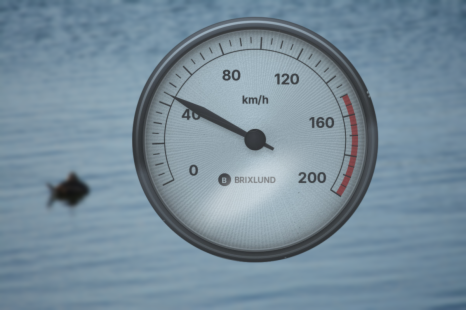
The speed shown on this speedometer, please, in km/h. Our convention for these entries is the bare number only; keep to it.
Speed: 45
